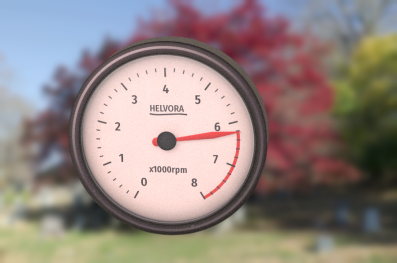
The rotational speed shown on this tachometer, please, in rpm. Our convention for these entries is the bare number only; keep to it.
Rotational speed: 6200
